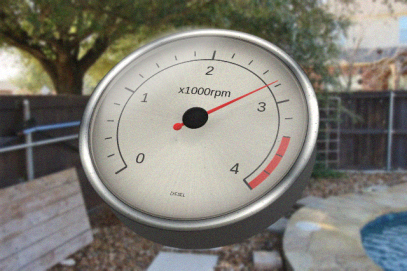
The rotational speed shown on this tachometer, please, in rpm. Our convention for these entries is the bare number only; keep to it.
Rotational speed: 2800
